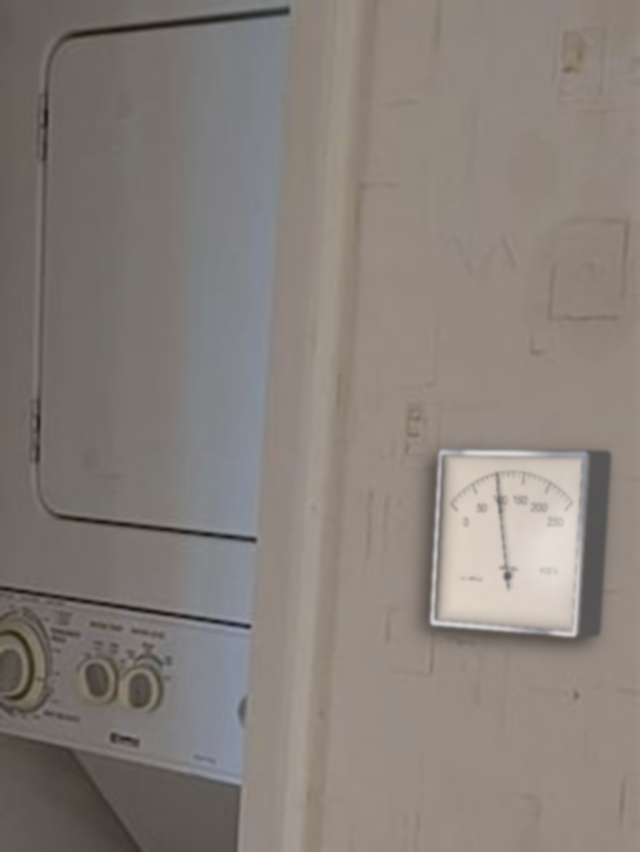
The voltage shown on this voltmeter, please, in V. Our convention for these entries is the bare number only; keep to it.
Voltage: 100
